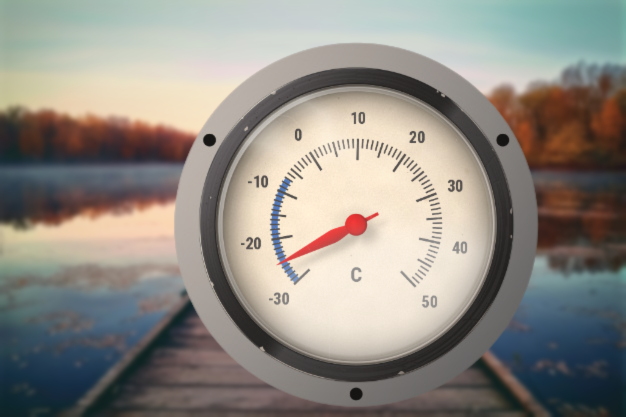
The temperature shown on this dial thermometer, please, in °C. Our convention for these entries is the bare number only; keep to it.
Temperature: -25
